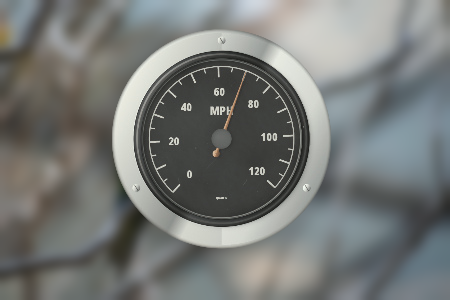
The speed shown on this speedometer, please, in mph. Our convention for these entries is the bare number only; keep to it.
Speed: 70
